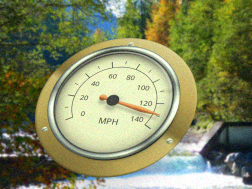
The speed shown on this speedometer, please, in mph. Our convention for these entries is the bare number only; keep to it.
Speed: 130
